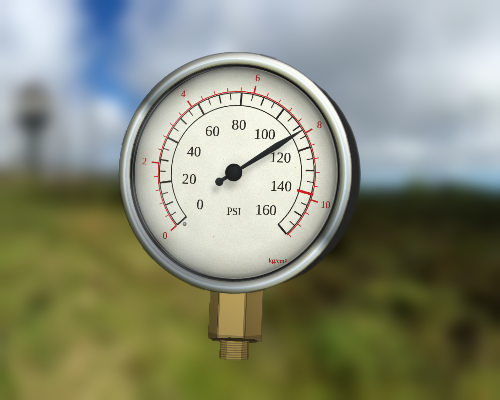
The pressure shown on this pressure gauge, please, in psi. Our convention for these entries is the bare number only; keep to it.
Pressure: 112.5
